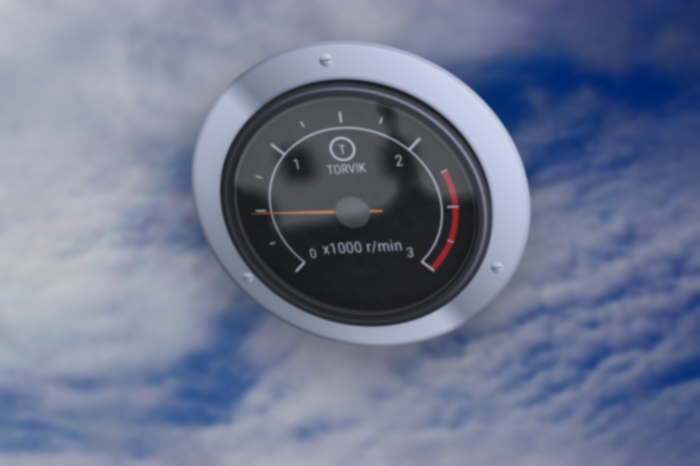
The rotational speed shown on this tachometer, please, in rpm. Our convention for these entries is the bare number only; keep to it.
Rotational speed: 500
